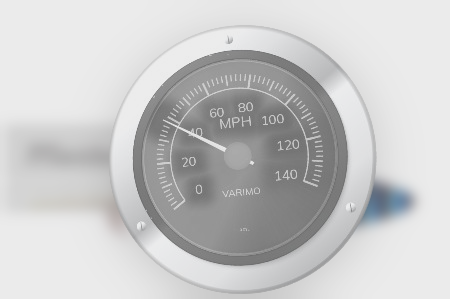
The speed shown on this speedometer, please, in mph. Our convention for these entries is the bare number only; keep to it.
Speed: 38
